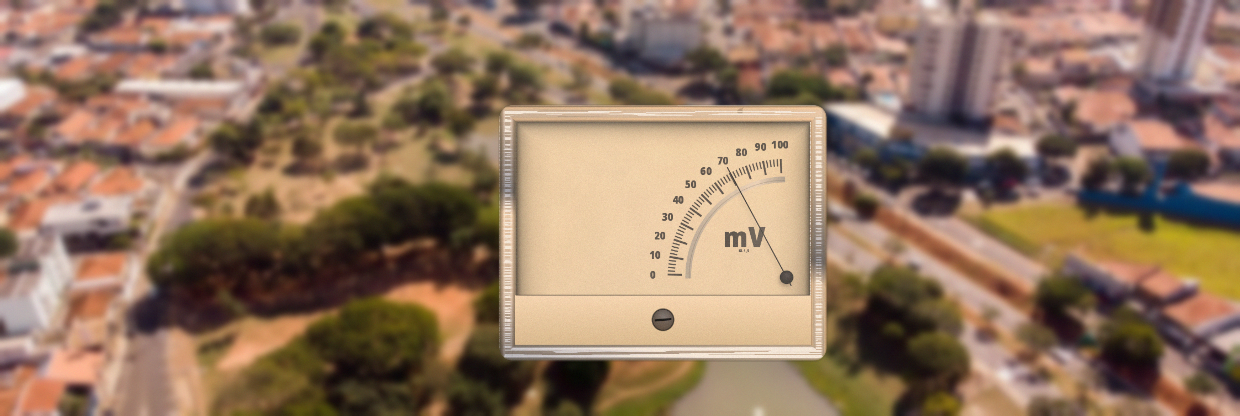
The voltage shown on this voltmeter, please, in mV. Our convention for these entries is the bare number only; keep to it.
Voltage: 70
